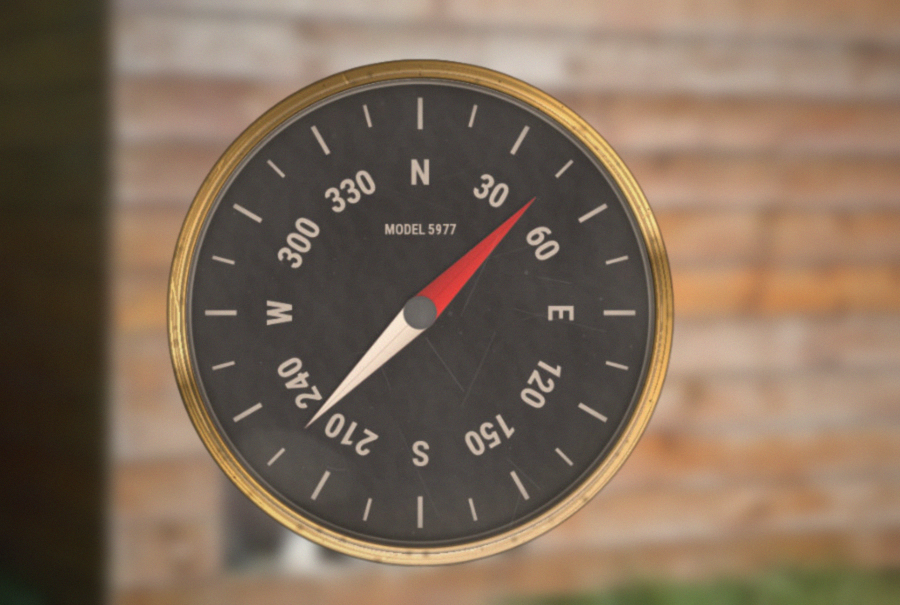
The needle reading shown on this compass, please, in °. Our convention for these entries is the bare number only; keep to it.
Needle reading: 45
